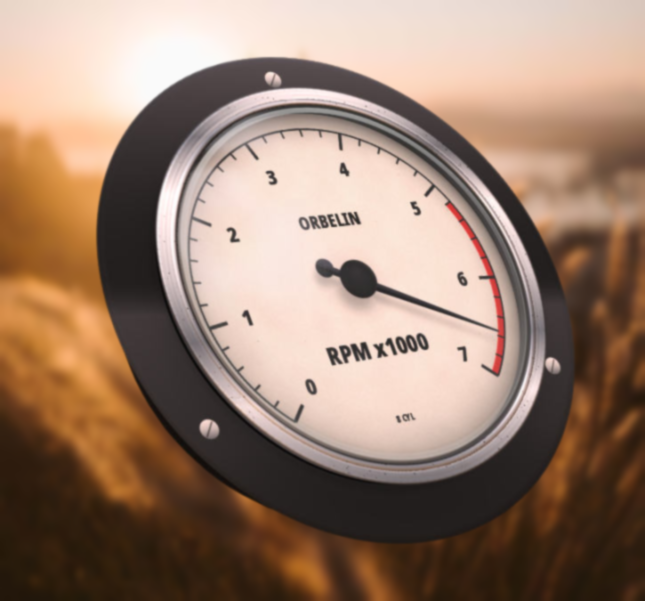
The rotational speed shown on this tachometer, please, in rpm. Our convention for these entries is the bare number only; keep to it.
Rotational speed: 6600
